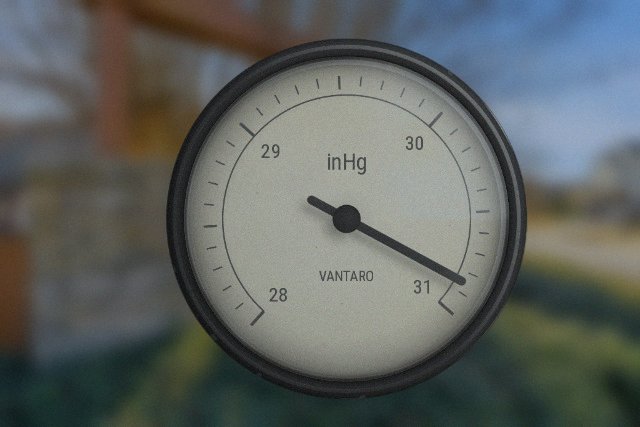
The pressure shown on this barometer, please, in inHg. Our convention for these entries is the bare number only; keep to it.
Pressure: 30.85
